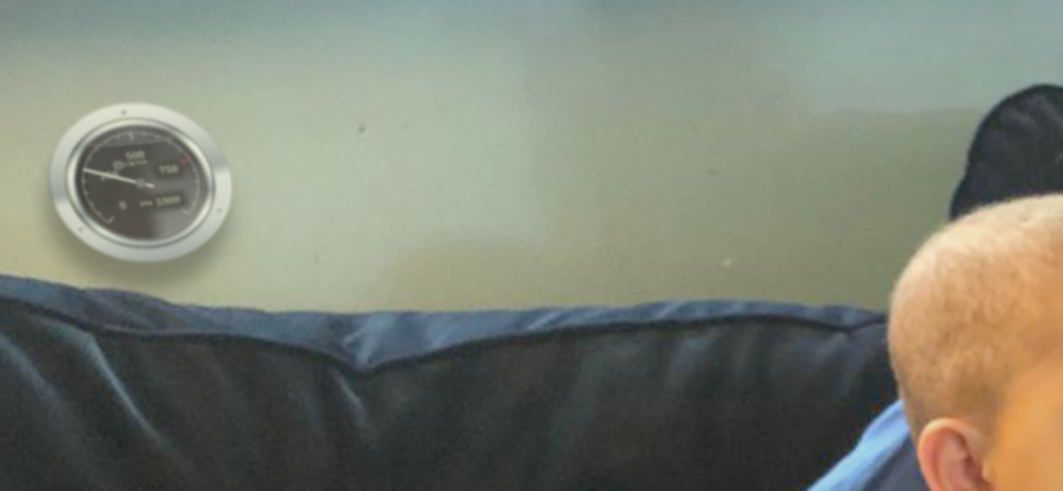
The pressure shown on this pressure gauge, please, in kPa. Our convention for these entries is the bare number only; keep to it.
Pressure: 250
